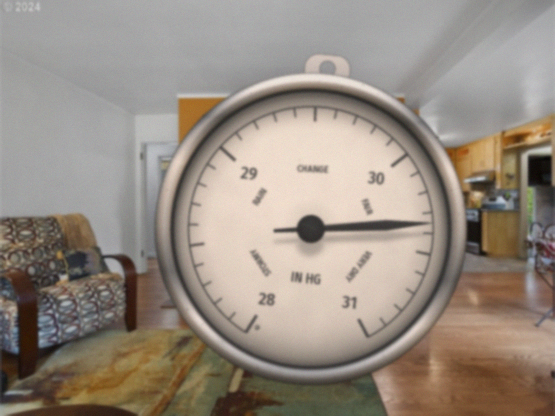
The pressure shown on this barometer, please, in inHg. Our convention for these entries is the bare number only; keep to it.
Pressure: 30.35
